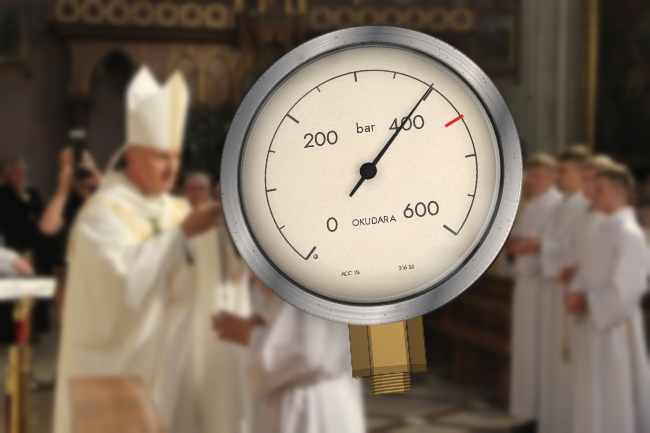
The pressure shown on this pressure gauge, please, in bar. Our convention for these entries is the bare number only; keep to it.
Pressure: 400
